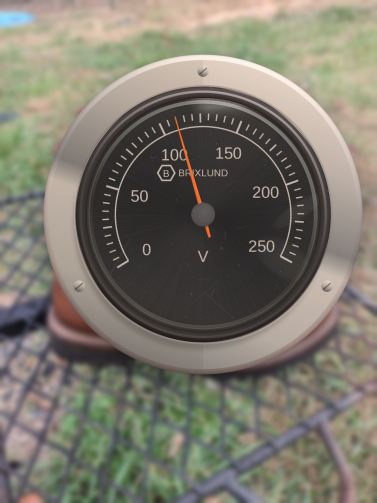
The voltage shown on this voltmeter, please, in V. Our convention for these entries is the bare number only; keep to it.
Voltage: 110
